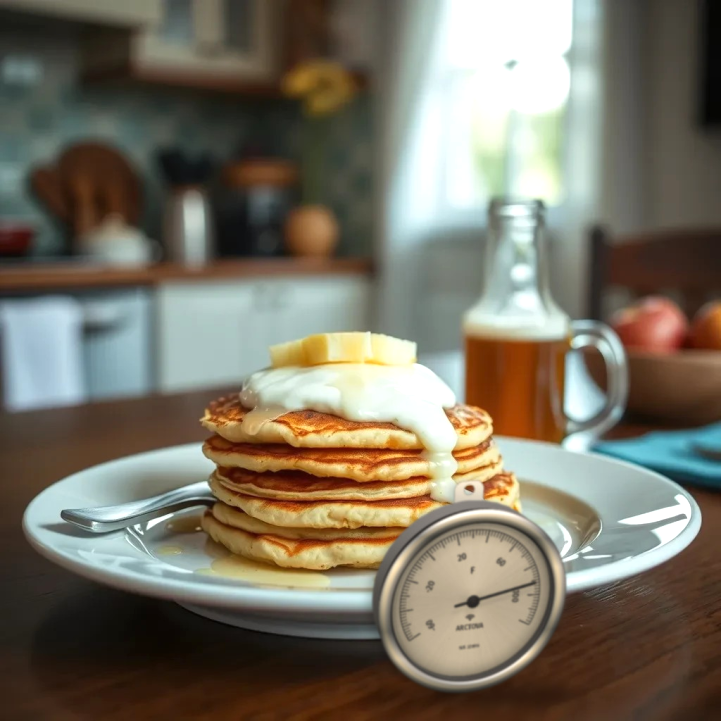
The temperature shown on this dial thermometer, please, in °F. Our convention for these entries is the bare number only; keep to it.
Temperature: 90
